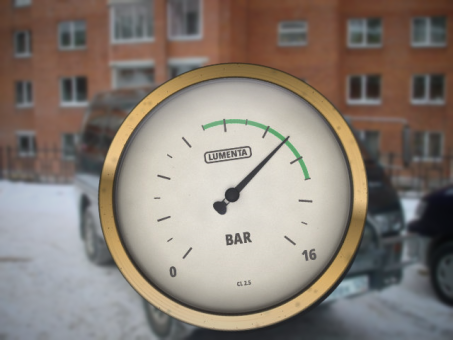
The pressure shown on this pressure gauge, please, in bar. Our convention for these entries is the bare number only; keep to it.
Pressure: 11
